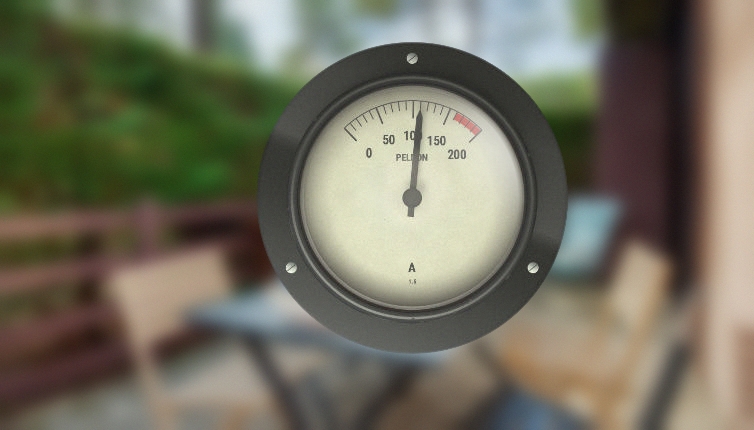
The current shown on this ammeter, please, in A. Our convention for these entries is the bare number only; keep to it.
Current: 110
